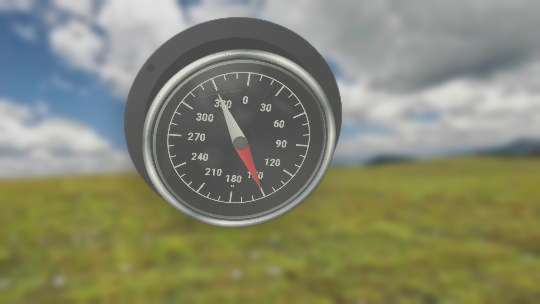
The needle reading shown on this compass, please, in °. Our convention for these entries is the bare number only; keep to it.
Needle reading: 150
